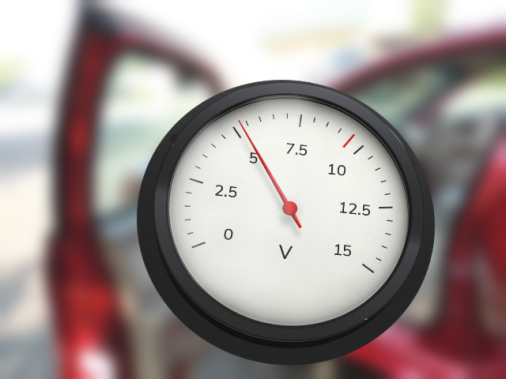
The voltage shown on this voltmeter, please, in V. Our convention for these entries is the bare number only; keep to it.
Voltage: 5.25
